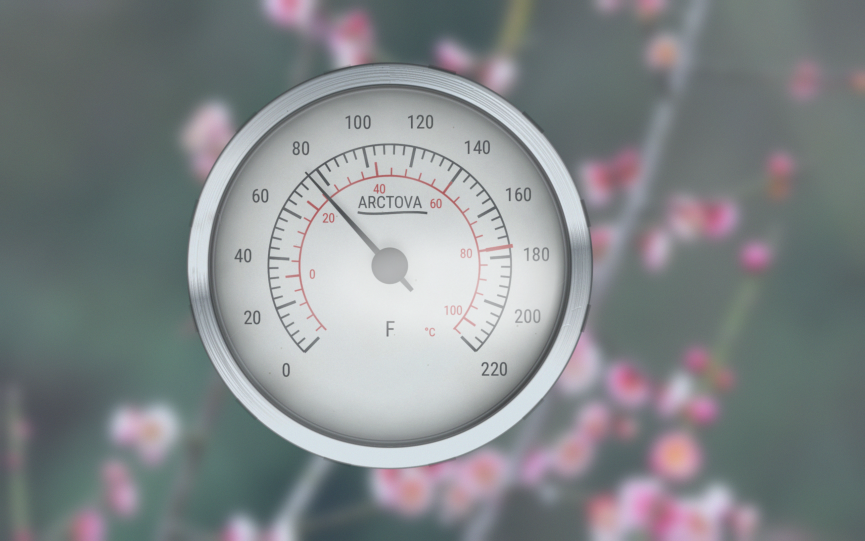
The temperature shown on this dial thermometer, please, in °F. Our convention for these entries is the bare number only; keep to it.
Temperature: 76
